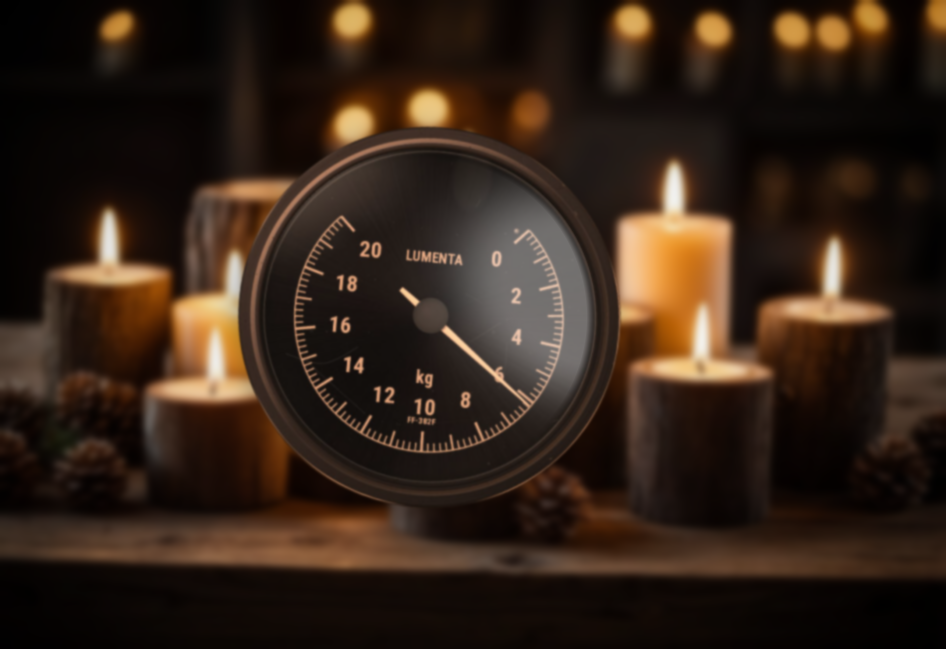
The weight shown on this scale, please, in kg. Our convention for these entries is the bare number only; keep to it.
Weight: 6.2
